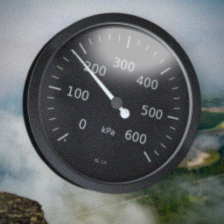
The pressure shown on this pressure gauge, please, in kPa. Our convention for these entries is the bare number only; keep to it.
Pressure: 180
